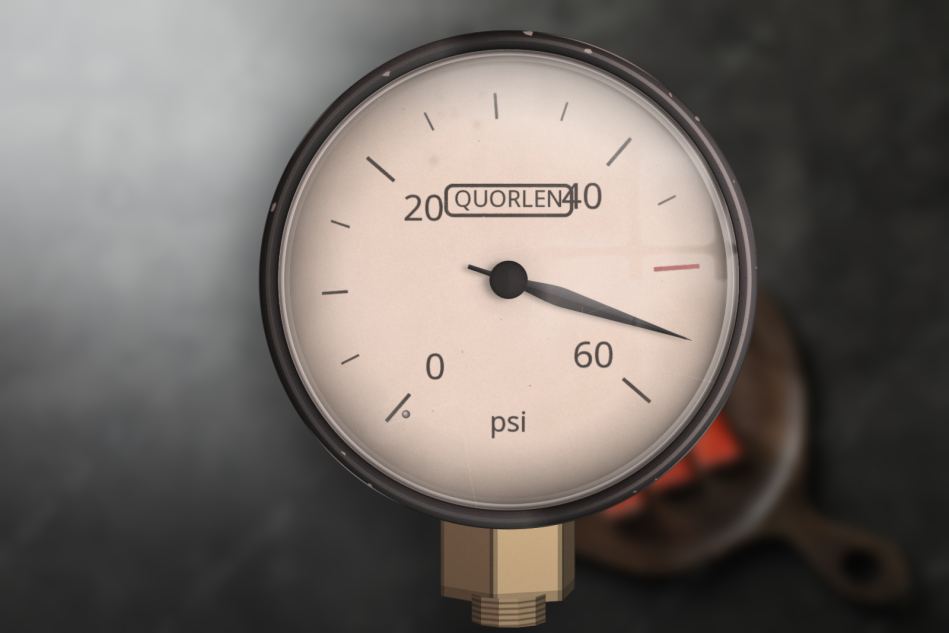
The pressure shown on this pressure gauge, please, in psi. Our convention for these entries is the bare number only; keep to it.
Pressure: 55
